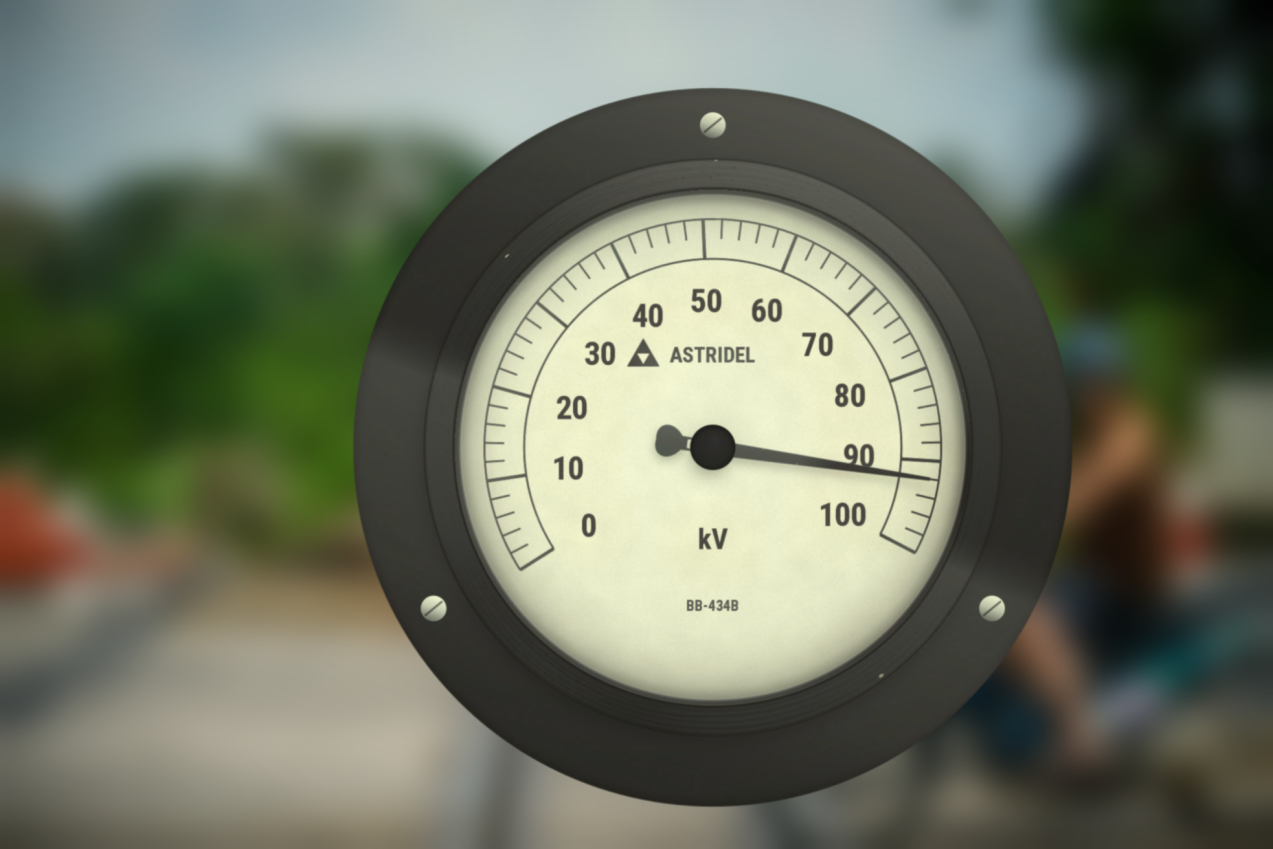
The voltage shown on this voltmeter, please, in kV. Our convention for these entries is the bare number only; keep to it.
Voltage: 92
